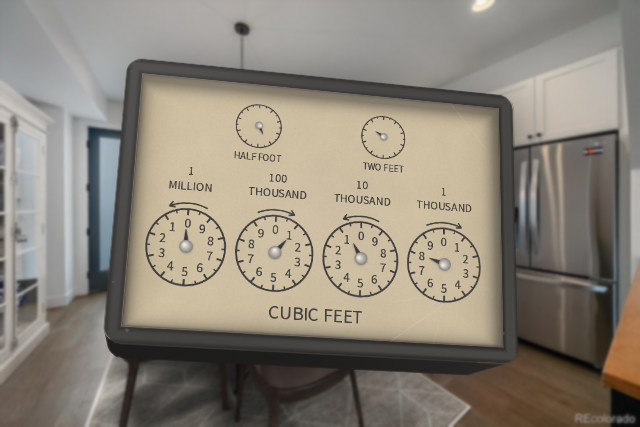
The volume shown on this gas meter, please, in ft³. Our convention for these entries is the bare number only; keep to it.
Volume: 10800
